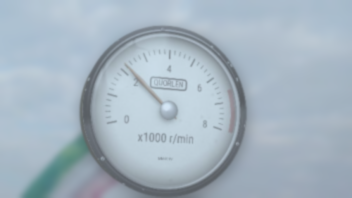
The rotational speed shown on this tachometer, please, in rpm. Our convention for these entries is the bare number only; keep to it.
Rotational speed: 2200
